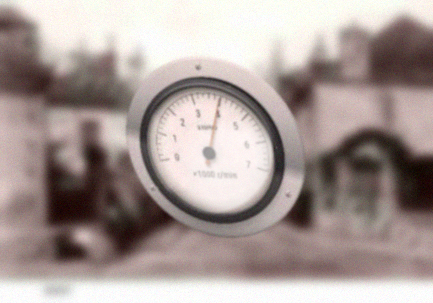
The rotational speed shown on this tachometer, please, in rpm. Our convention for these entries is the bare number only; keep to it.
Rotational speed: 4000
